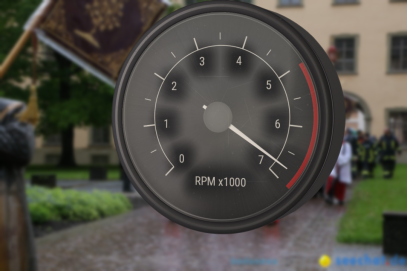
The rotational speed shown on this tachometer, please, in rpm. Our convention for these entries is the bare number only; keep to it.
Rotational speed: 6750
